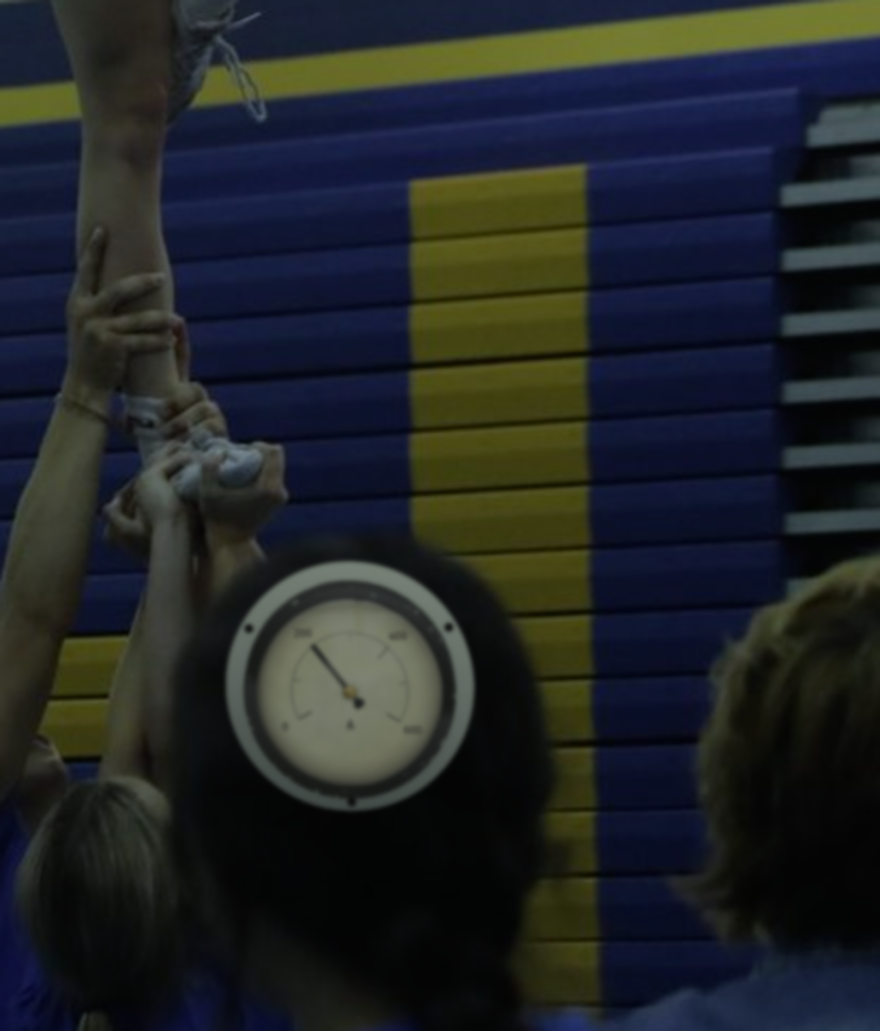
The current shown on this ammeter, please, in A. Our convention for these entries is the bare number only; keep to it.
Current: 200
